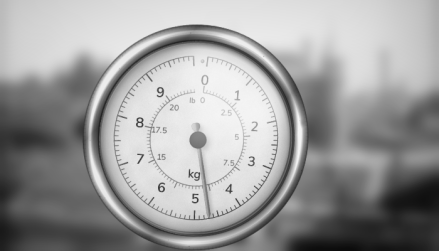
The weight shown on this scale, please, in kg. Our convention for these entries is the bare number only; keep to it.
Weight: 4.7
